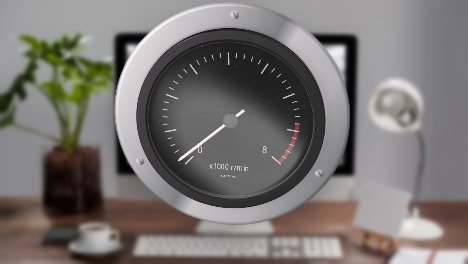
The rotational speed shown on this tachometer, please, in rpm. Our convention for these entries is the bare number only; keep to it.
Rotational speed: 200
